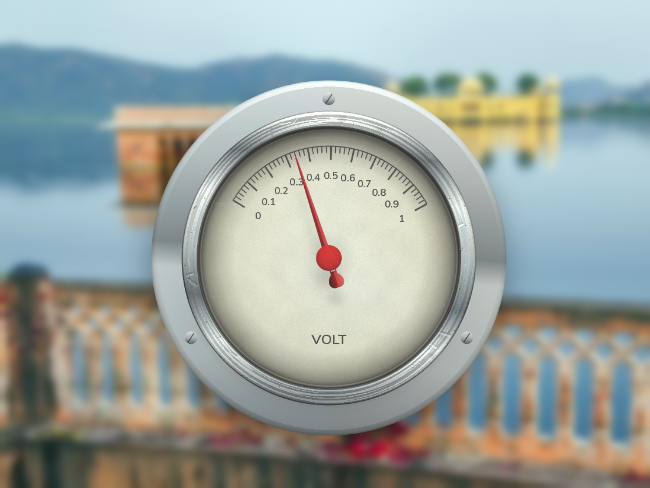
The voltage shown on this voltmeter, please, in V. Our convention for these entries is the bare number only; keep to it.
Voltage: 0.34
